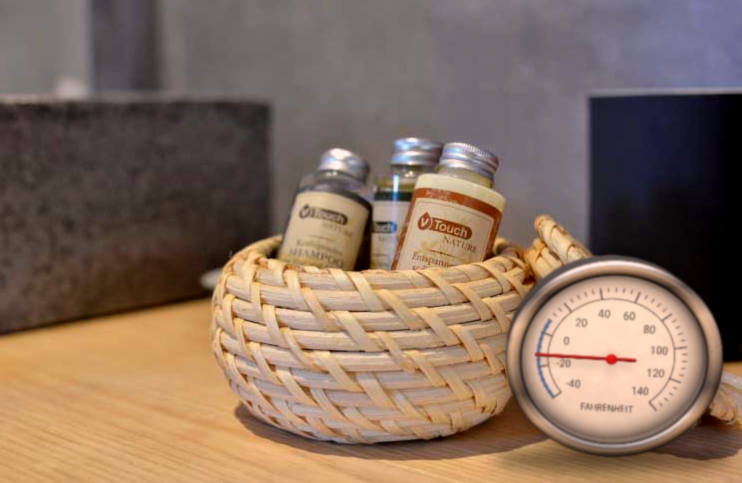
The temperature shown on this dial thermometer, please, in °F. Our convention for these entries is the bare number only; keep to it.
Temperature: -12
